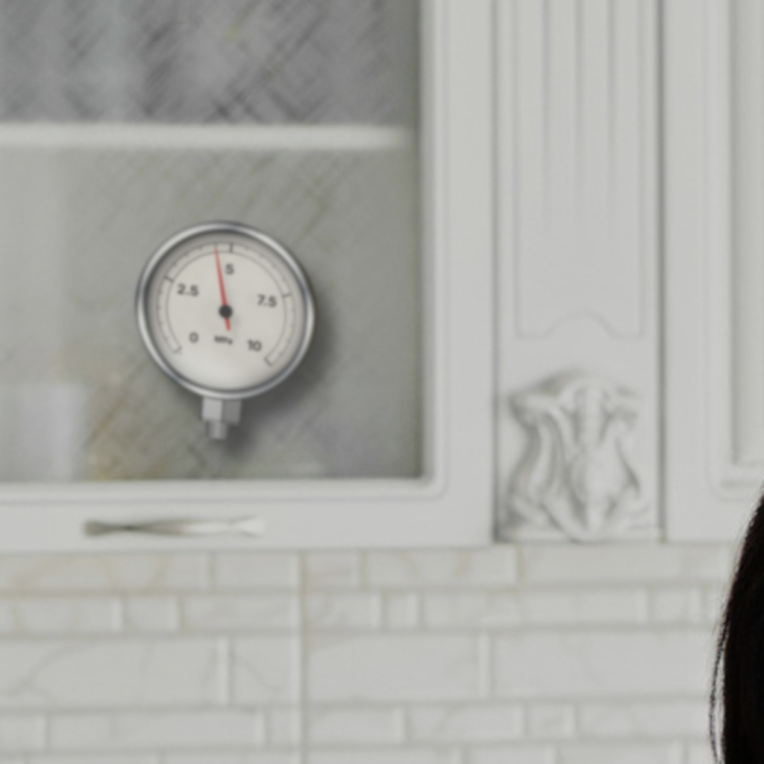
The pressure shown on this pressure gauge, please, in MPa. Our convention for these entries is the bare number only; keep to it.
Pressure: 4.5
